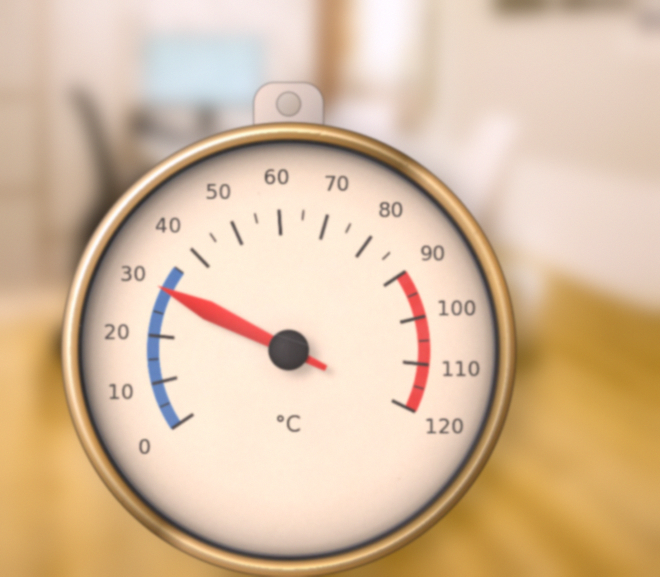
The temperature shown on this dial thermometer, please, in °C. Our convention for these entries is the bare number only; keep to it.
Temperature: 30
